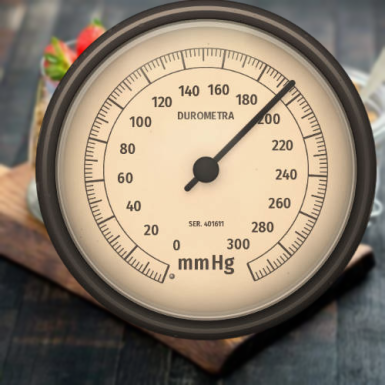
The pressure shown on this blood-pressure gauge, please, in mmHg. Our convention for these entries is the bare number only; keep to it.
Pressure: 194
